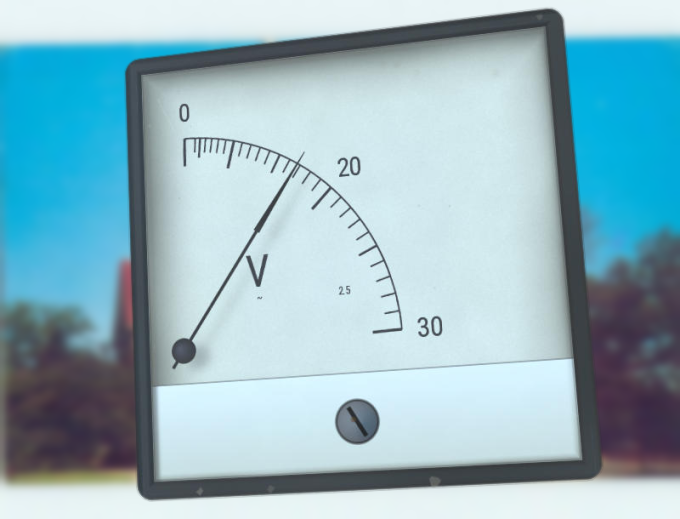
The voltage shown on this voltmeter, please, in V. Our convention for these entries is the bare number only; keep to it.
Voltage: 17
